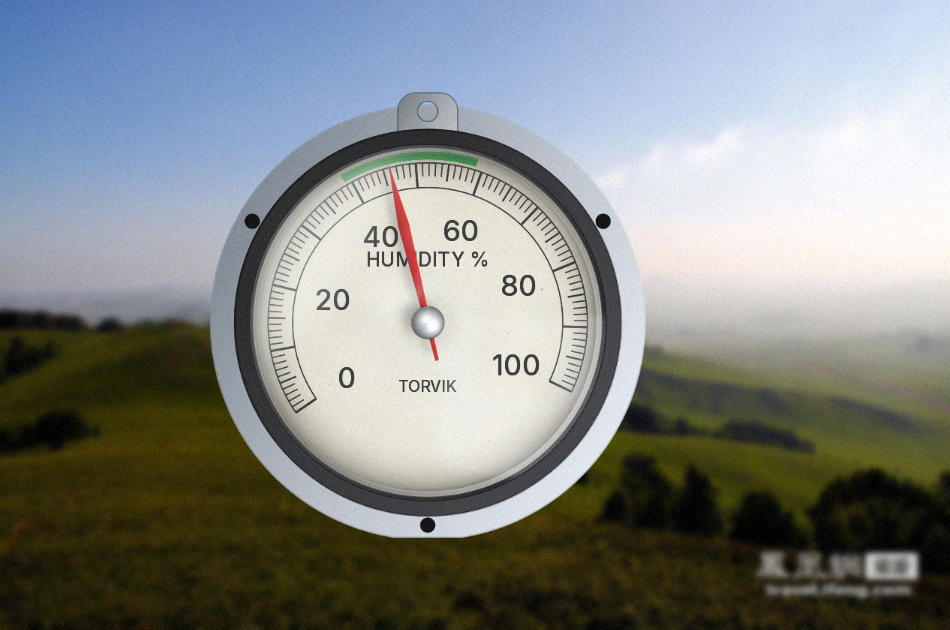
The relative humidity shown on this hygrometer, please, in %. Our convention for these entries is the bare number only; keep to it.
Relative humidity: 46
